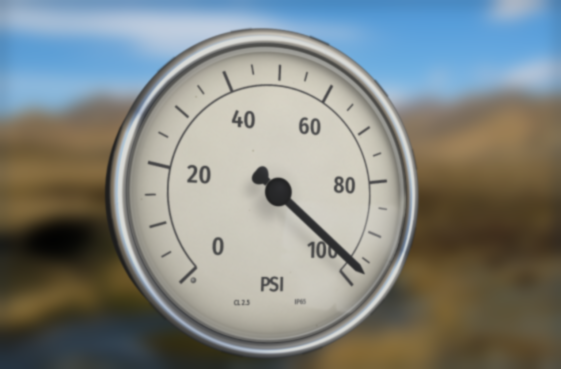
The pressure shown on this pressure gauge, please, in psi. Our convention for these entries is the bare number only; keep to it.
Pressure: 97.5
